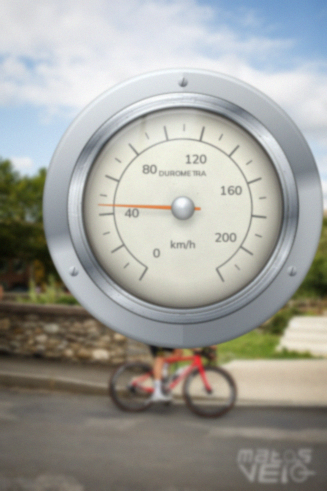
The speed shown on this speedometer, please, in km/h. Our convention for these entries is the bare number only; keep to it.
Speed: 45
